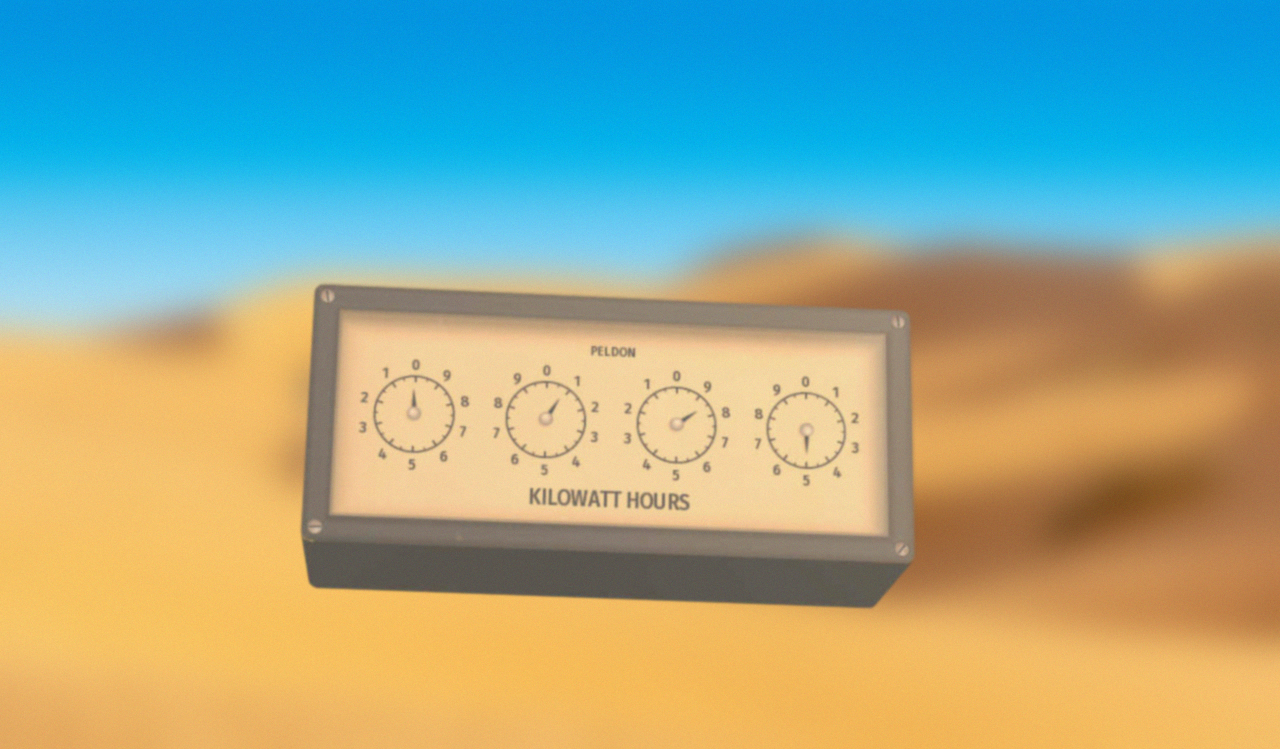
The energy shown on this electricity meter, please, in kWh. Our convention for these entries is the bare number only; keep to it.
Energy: 85
